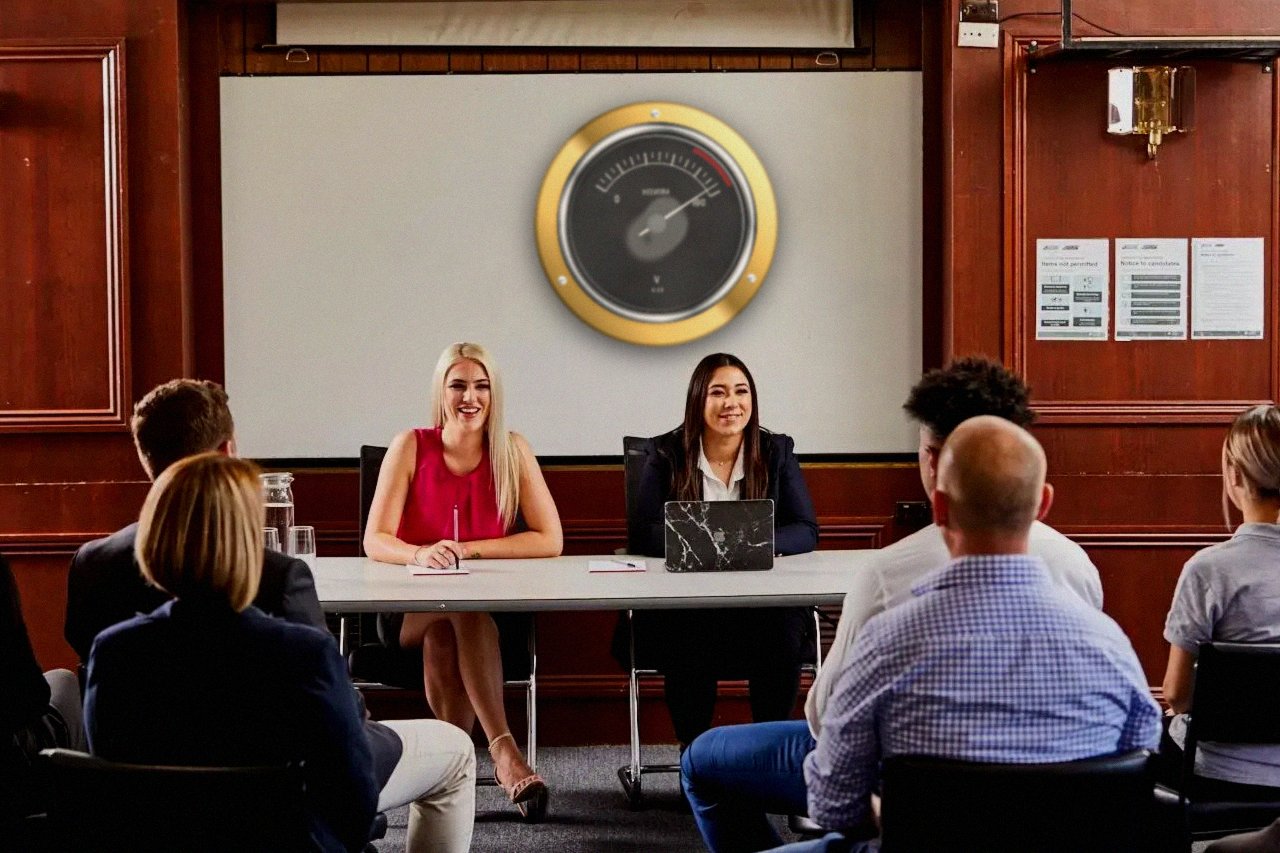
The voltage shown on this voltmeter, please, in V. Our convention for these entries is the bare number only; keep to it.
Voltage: 95
